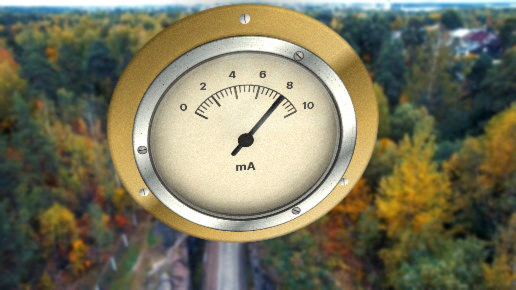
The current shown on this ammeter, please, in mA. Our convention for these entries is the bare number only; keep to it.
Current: 8
